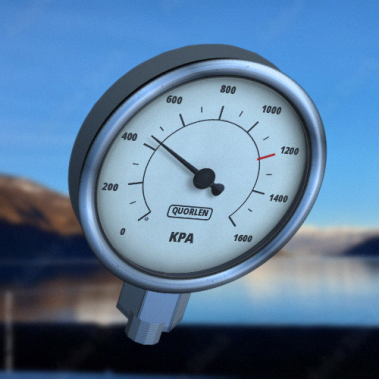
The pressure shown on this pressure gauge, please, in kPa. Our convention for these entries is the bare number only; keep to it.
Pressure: 450
